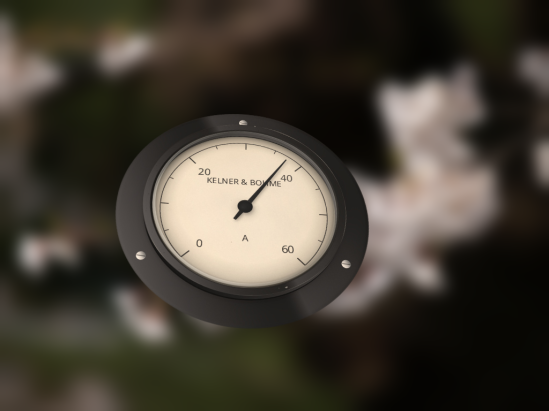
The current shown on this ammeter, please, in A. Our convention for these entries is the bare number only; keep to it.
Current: 37.5
